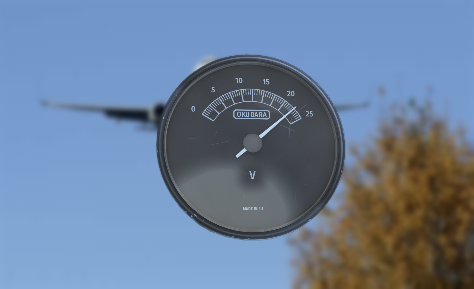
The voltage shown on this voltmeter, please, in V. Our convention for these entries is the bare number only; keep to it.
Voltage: 22.5
